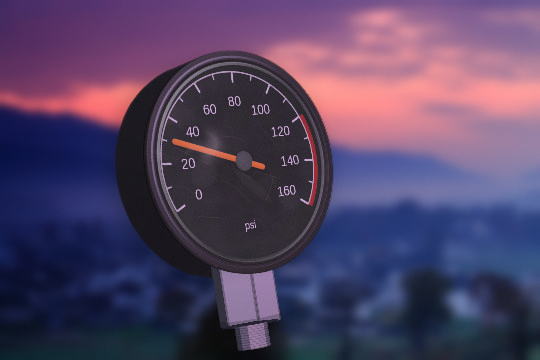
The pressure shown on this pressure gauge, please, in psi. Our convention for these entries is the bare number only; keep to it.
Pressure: 30
